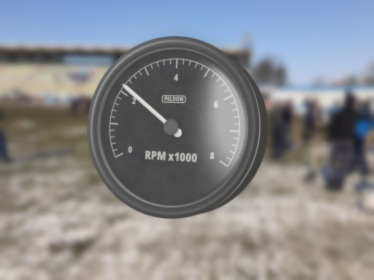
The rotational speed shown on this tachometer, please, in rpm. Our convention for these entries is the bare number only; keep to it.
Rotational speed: 2200
